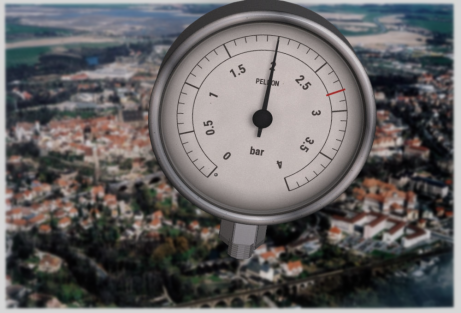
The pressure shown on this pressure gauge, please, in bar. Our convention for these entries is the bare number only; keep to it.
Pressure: 2
